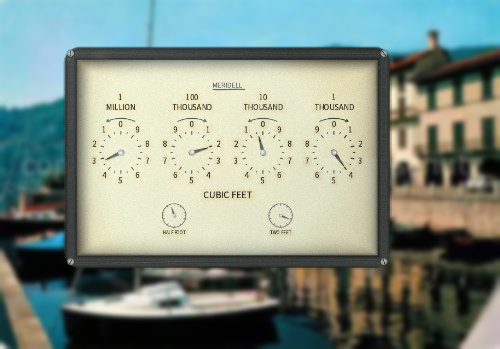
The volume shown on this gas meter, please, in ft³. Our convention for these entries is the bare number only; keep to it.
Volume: 320400
